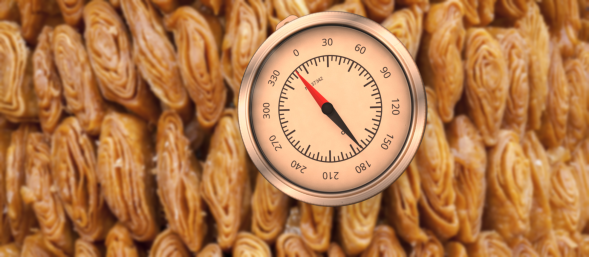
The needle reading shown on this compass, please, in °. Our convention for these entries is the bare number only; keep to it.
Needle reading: 350
